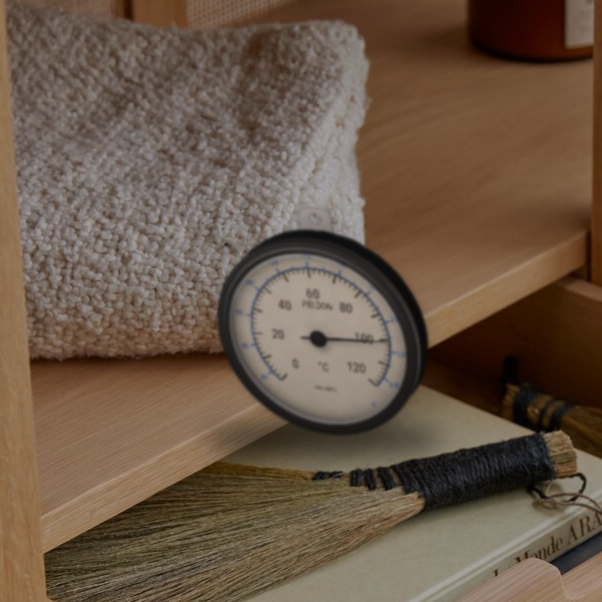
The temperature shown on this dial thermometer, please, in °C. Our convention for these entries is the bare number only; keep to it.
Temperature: 100
